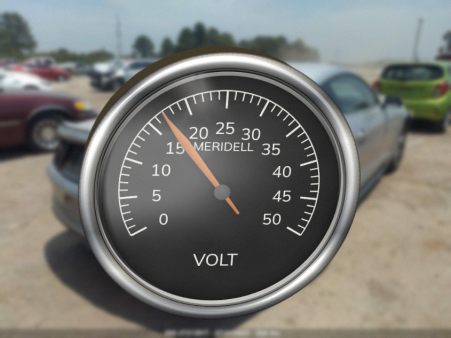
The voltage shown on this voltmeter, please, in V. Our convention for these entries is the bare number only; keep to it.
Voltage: 17
